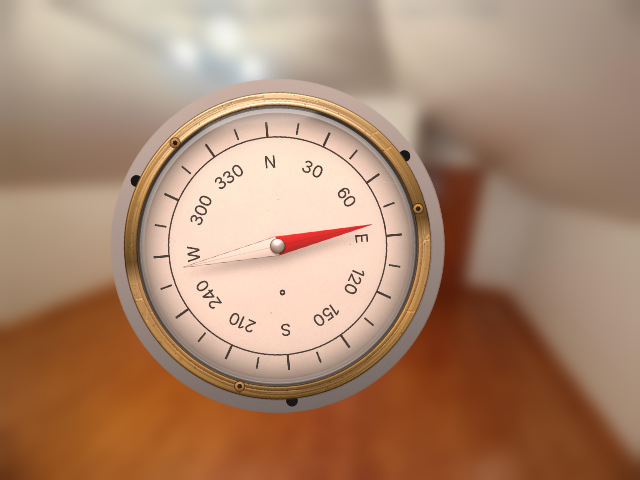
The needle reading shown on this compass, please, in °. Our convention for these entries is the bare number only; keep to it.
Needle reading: 82.5
